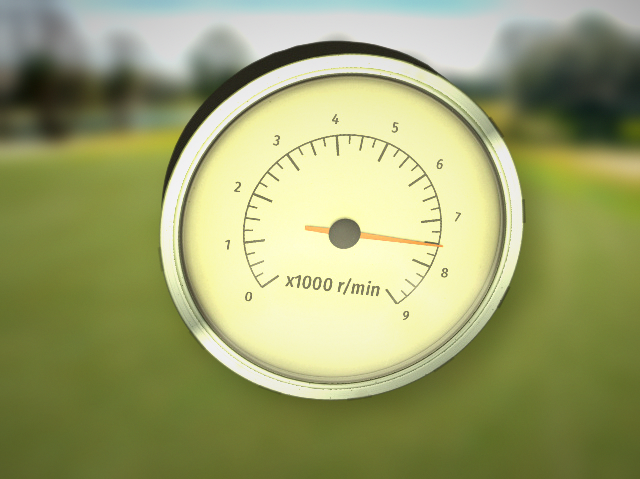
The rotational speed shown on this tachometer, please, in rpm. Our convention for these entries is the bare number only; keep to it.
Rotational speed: 7500
